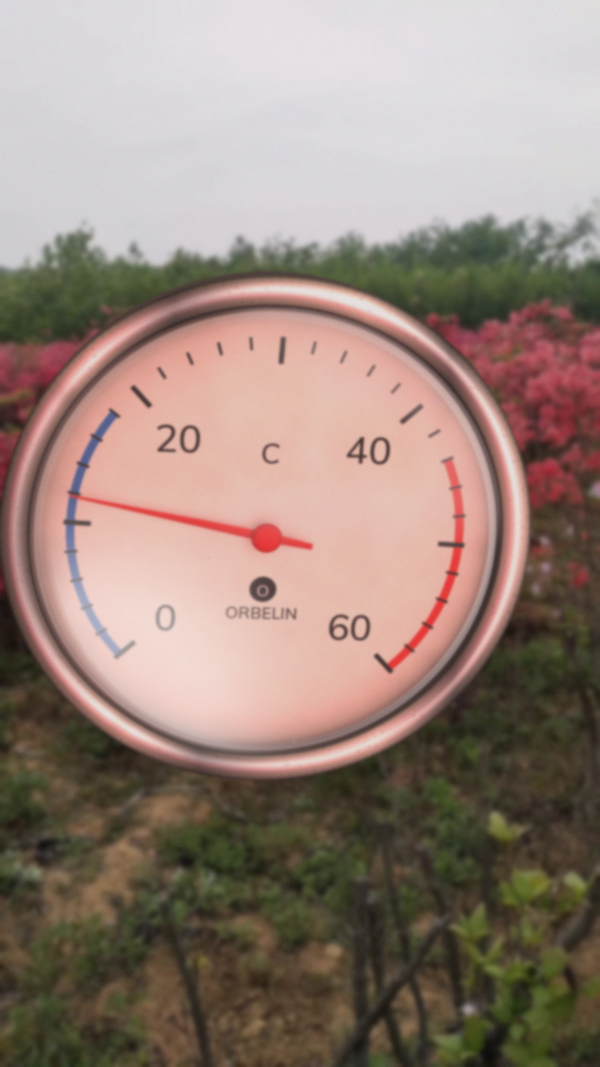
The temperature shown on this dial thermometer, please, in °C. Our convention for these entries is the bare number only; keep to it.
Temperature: 12
